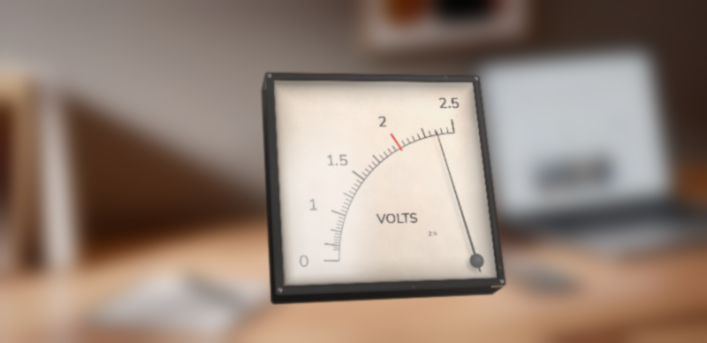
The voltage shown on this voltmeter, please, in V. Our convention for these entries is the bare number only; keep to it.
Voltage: 2.35
